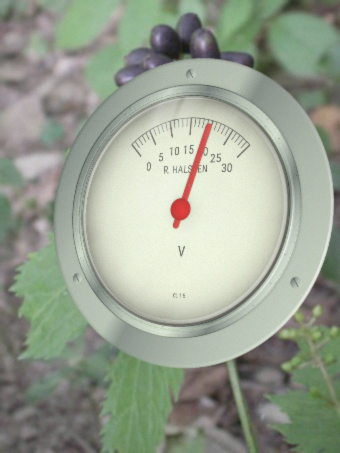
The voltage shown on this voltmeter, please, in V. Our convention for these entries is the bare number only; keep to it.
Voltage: 20
